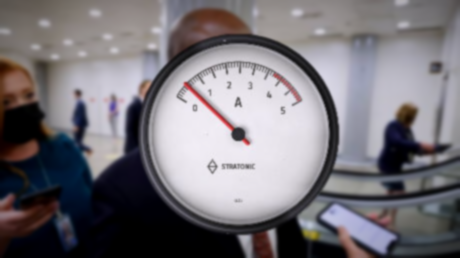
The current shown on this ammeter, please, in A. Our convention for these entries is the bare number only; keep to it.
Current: 0.5
